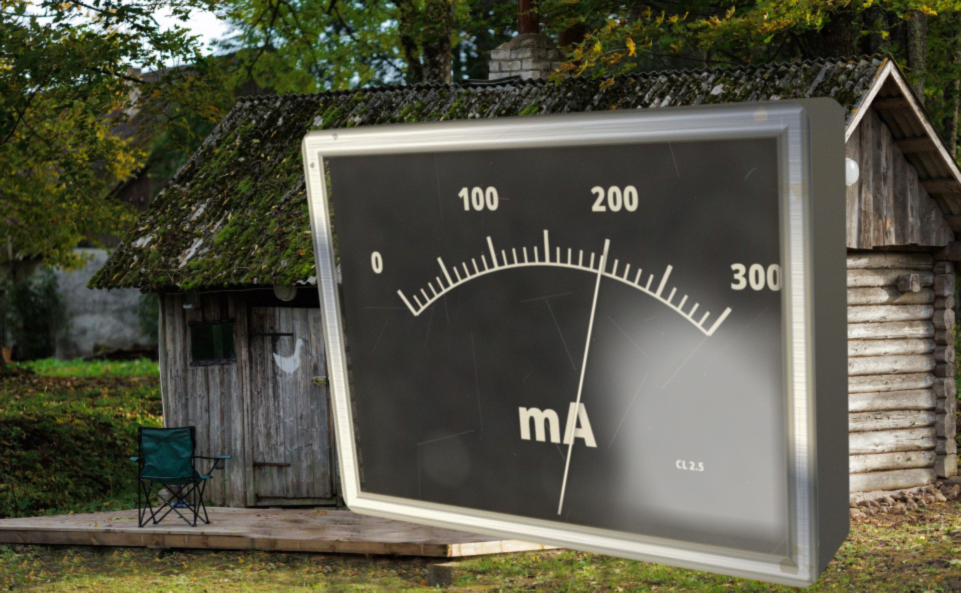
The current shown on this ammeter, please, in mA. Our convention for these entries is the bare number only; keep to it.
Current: 200
